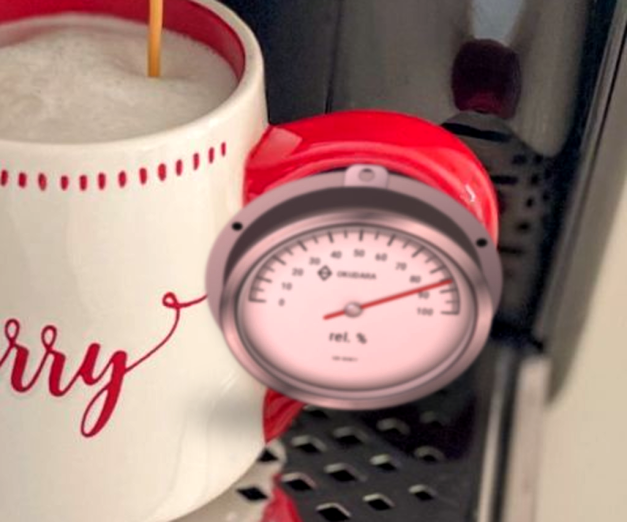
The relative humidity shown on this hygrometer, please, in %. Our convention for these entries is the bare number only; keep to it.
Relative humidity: 85
